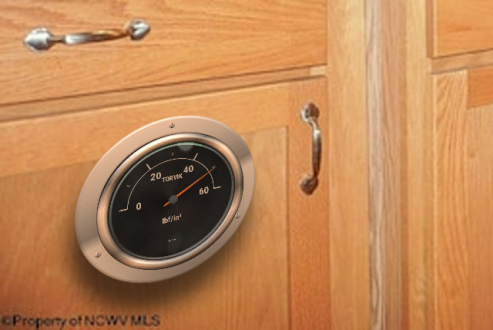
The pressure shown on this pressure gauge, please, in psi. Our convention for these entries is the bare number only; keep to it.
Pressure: 50
